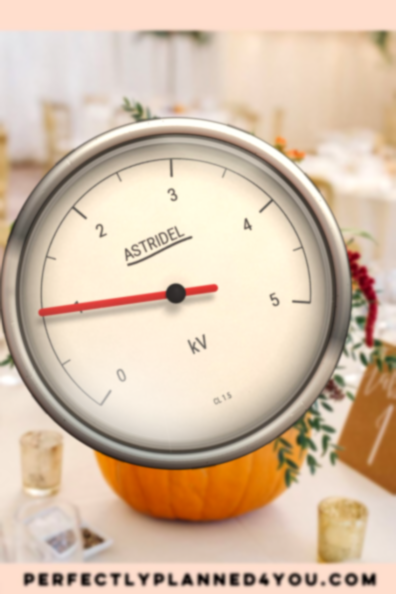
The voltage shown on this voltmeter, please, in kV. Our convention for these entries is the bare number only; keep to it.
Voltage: 1
